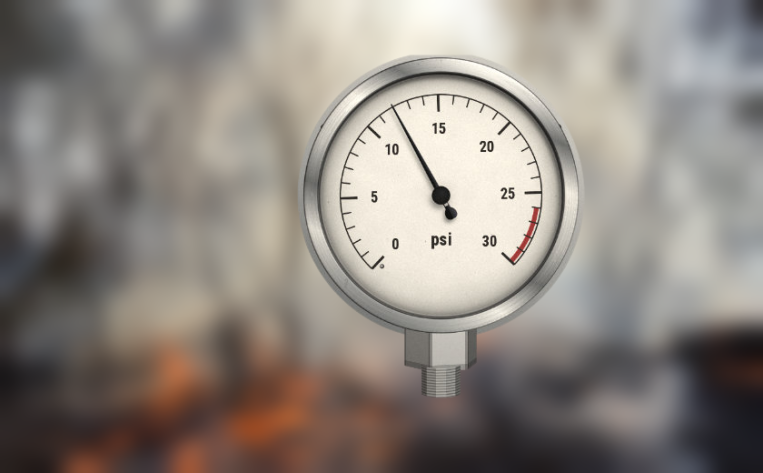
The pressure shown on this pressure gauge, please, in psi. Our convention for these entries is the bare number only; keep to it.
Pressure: 12
